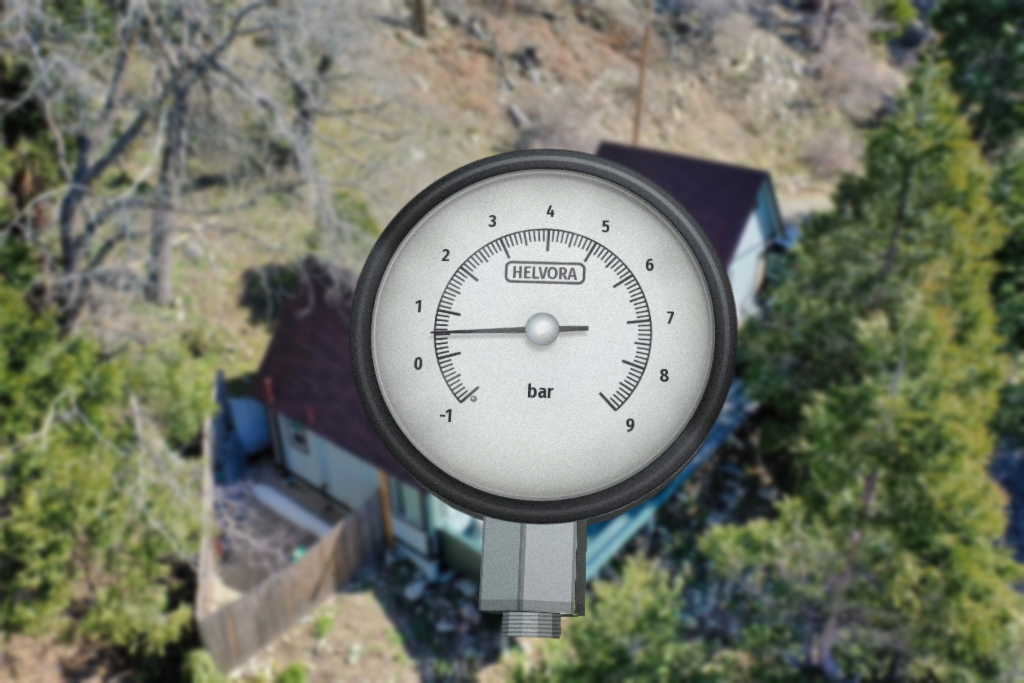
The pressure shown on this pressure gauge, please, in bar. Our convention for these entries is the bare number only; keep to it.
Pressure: 0.5
